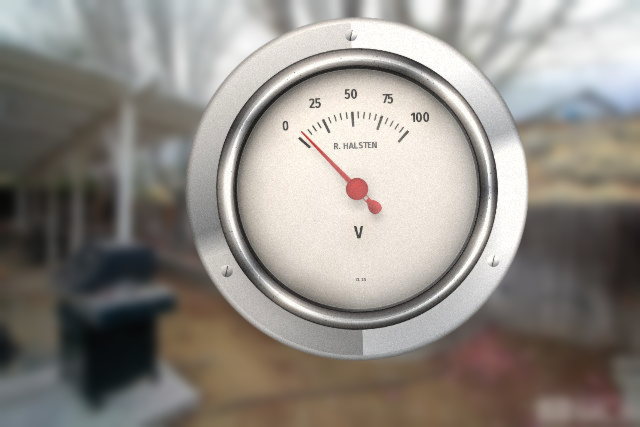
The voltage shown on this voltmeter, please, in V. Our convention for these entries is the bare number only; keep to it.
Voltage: 5
